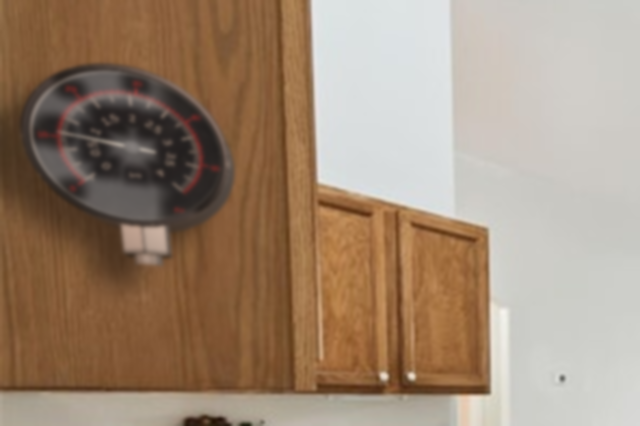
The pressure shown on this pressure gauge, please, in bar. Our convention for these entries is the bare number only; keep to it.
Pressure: 0.75
